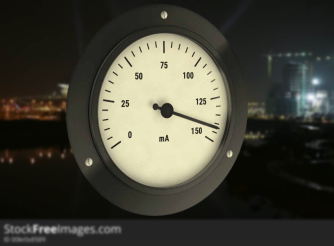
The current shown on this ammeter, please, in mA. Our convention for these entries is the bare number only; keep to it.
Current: 142.5
